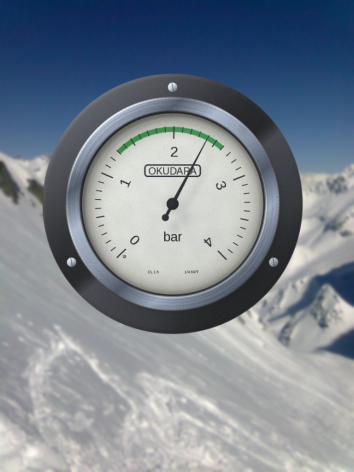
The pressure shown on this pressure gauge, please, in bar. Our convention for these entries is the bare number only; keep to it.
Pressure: 2.4
